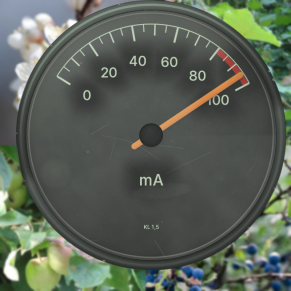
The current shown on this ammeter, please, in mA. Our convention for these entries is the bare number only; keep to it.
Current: 95
